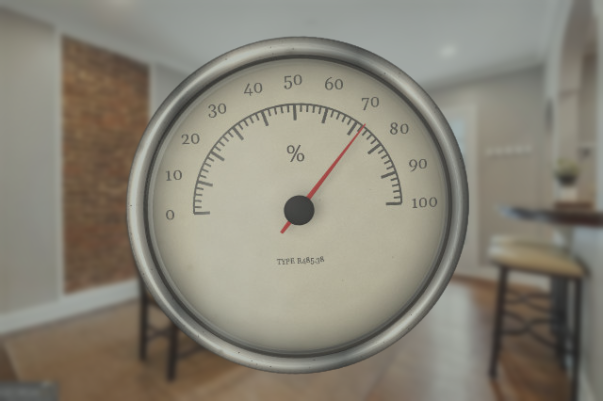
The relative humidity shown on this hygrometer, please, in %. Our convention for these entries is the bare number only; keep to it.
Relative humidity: 72
